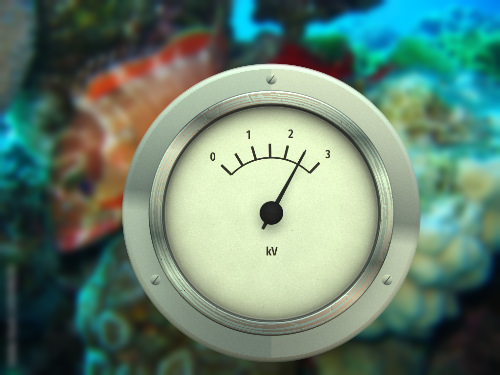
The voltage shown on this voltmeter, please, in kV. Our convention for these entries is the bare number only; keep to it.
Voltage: 2.5
